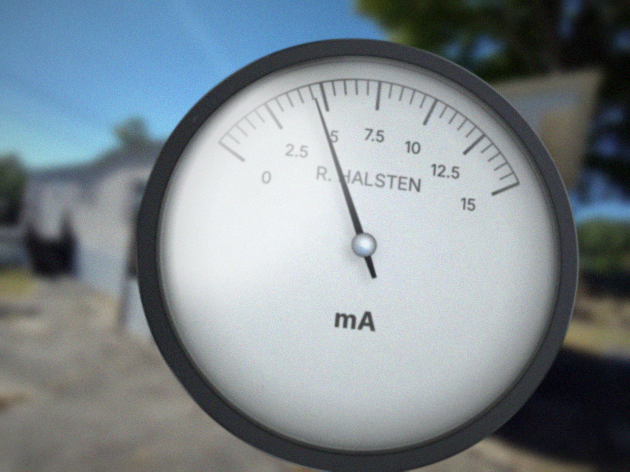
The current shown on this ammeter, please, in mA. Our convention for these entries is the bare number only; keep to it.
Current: 4.5
